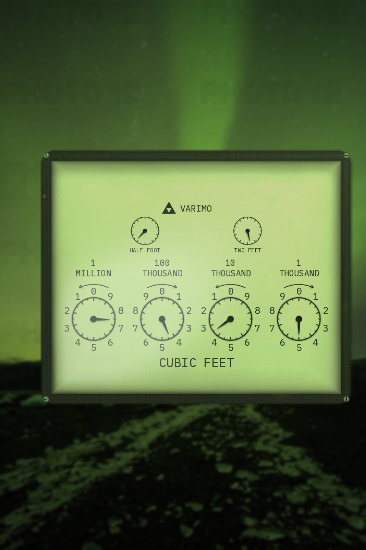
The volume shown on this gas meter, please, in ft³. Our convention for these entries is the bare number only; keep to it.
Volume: 743500
